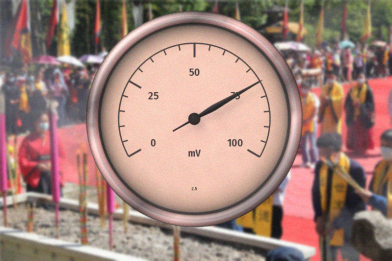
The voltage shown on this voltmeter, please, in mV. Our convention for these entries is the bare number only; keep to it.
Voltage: 75
